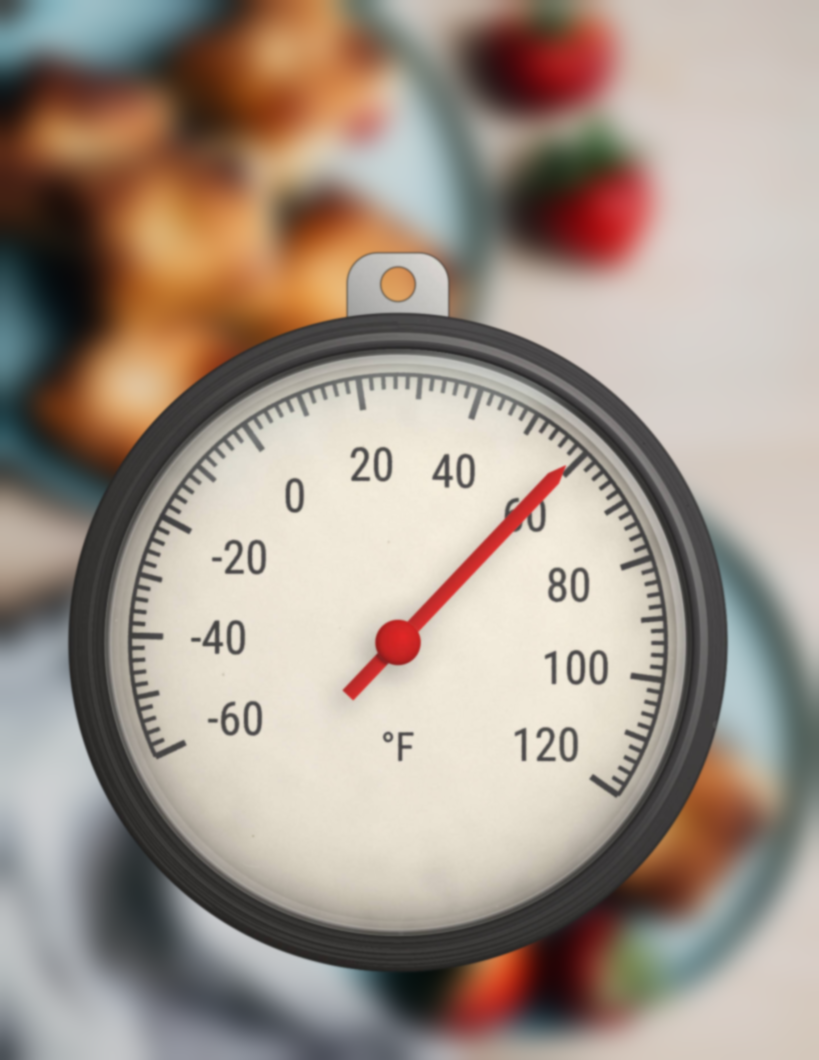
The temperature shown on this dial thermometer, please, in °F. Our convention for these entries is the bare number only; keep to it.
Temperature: 59
